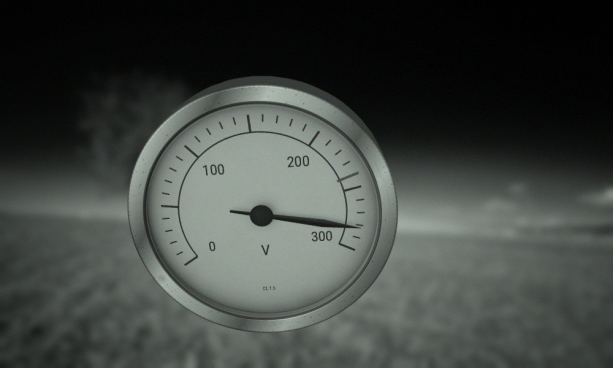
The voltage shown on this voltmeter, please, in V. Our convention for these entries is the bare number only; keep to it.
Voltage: 280
